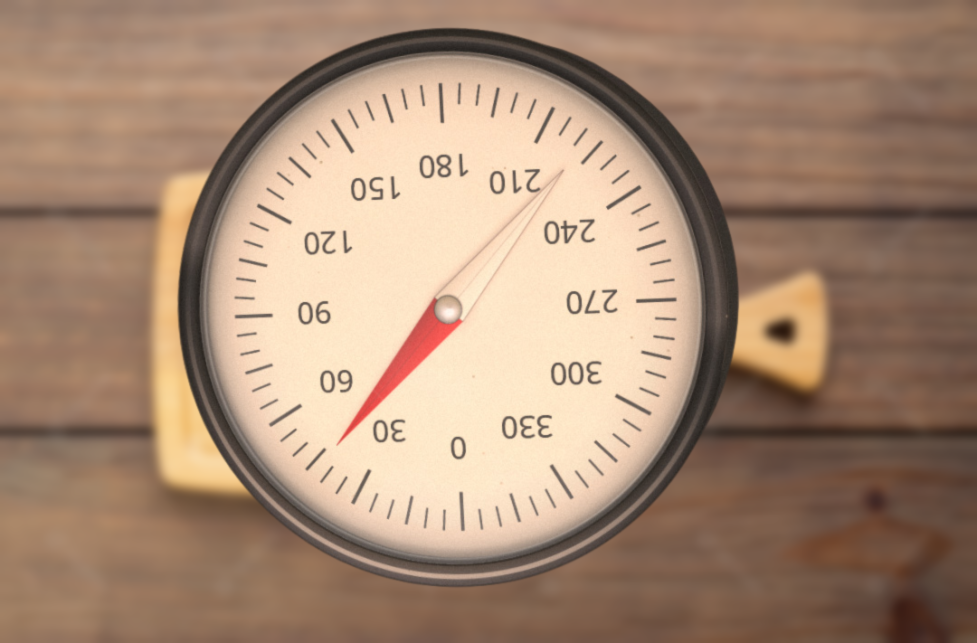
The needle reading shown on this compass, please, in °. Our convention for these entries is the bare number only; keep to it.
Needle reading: 42.5
